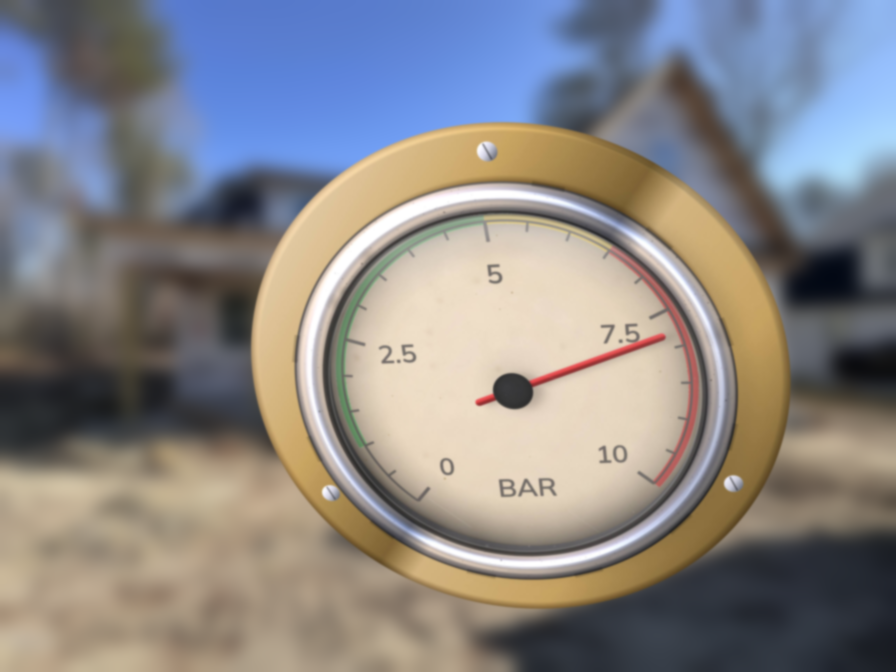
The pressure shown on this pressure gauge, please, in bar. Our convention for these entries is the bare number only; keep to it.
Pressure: 7.75
